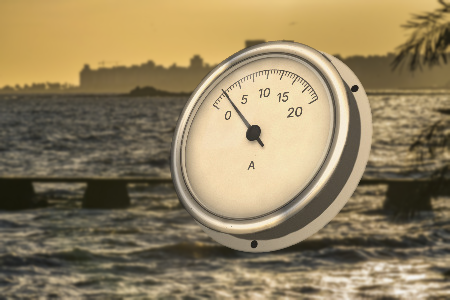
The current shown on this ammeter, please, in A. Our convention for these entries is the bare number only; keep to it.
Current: 2.5
